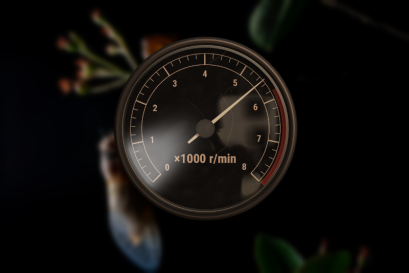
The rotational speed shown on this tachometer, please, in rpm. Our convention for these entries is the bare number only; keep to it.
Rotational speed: 5500
